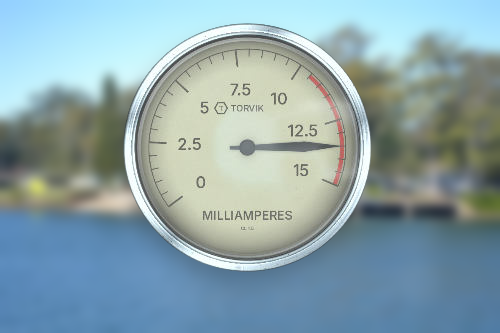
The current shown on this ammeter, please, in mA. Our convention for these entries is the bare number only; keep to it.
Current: 13.5
